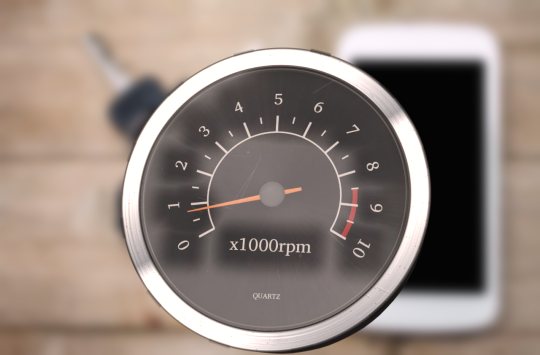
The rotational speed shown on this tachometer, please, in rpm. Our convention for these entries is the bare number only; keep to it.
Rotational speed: 750
